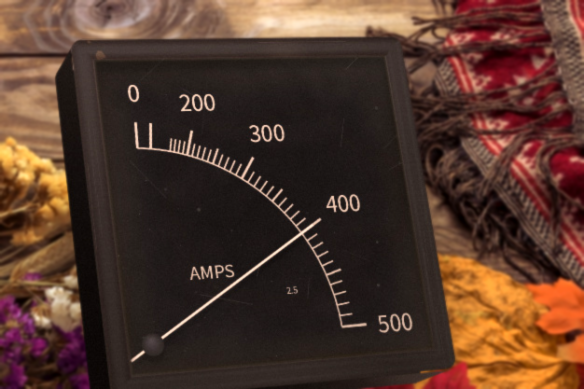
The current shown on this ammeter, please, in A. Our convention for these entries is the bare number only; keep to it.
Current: 400
